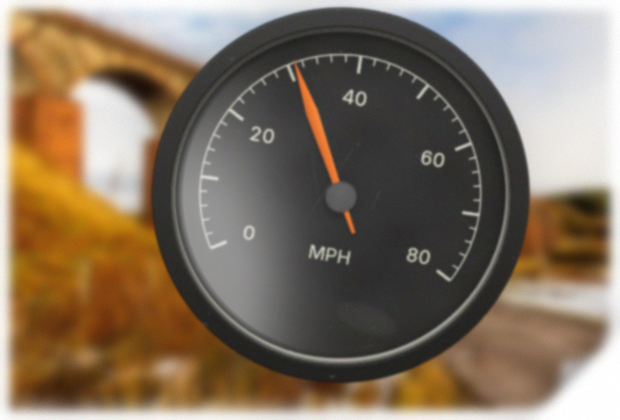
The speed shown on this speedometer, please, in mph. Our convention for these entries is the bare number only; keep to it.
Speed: 31
